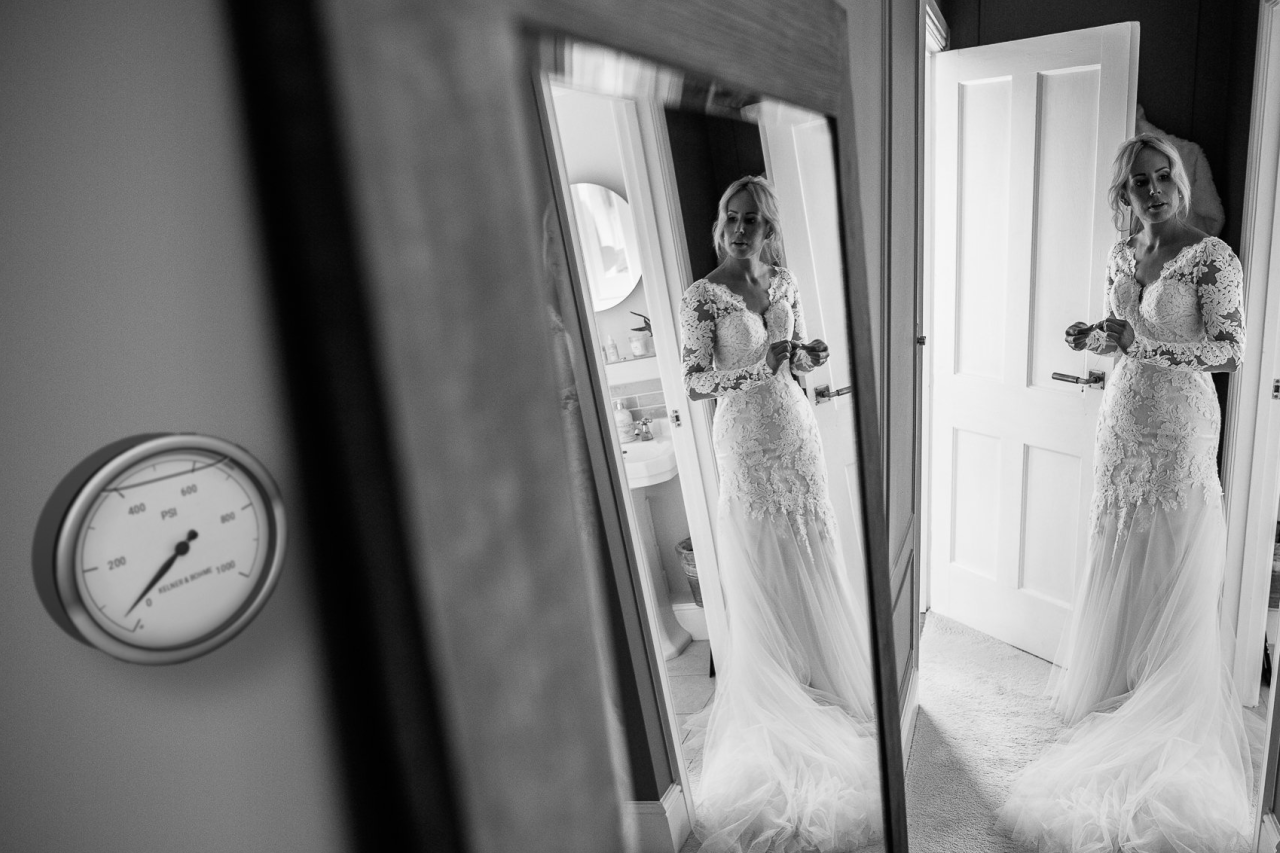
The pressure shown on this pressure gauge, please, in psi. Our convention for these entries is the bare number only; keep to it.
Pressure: 50
